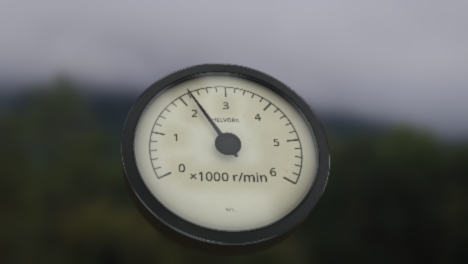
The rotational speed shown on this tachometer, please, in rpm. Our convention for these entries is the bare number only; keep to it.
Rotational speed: 2200
